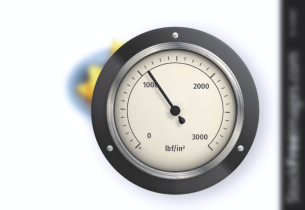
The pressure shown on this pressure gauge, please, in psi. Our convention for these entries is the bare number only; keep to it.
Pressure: 1100
